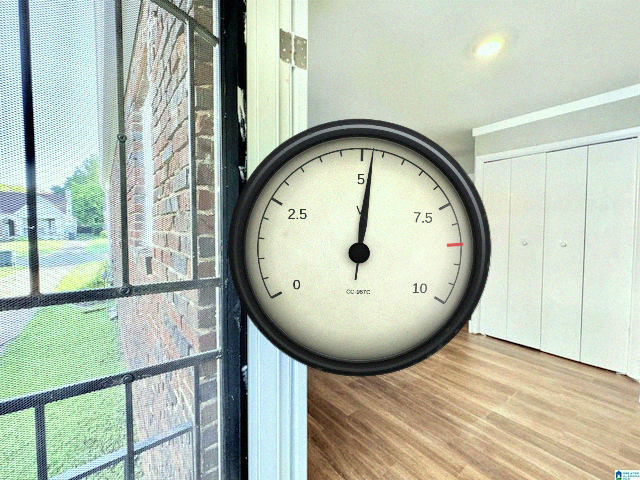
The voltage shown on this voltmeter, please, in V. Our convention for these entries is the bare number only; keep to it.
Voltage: 5.25
